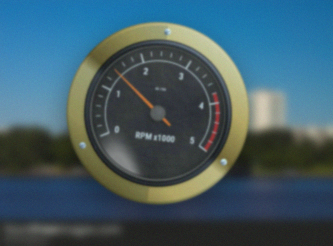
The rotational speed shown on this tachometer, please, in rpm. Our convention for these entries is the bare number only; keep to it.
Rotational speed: 1400
